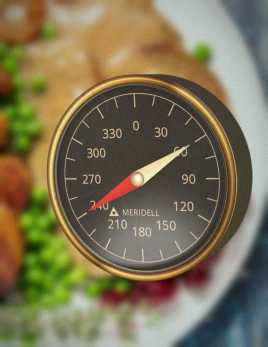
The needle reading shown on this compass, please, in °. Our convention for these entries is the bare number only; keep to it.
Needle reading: 240
